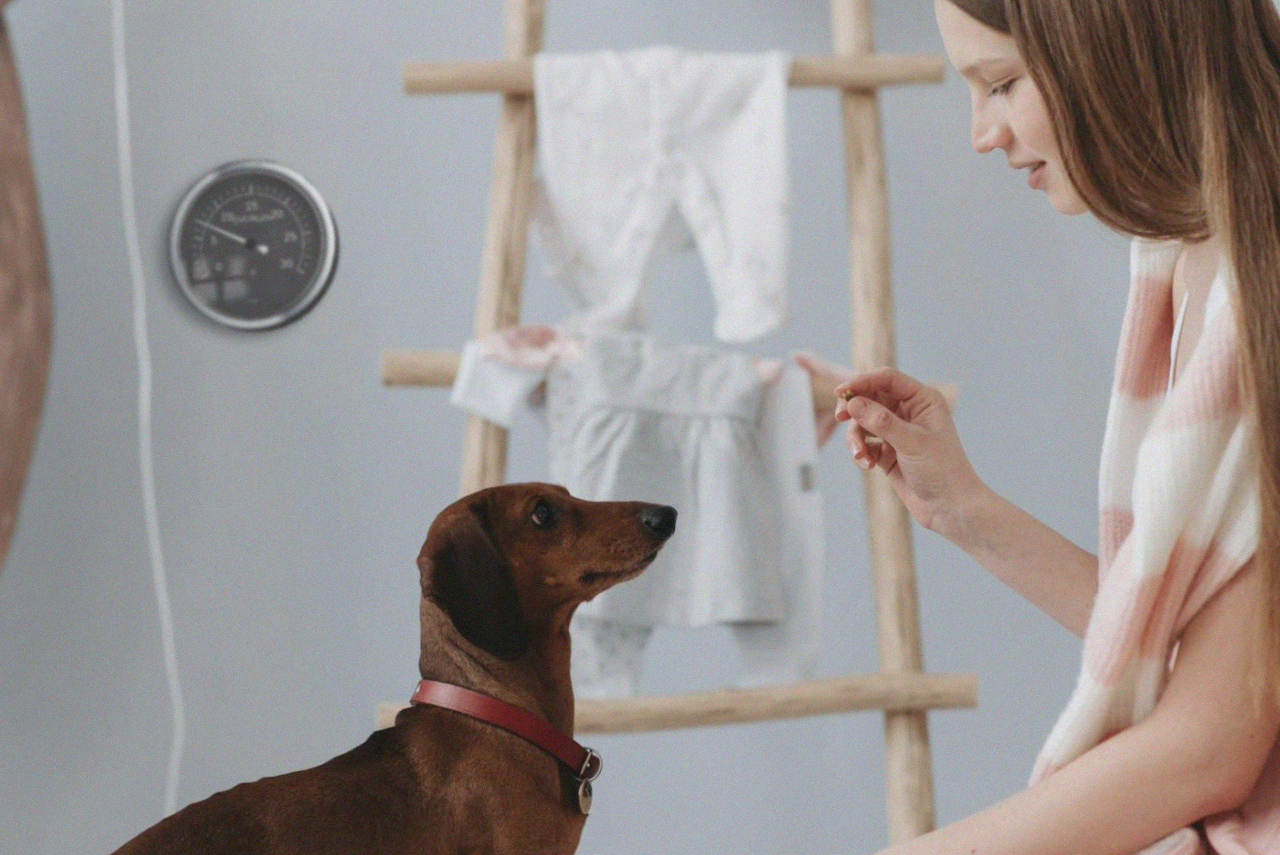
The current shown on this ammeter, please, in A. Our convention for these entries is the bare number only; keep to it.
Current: 7
